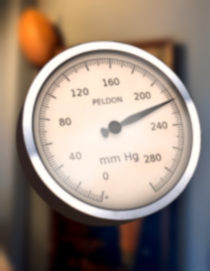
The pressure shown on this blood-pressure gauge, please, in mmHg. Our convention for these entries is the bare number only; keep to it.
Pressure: 220
